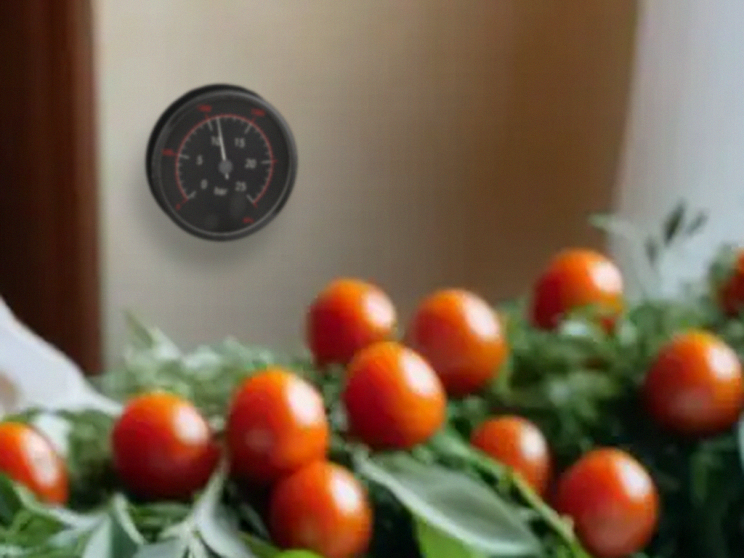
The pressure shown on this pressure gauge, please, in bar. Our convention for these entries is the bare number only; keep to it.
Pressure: 11
